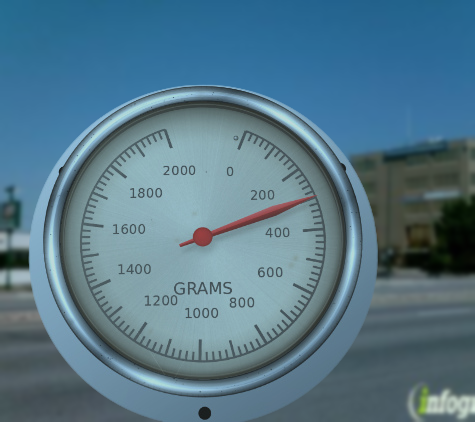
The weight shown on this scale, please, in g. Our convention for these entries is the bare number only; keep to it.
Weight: 300
